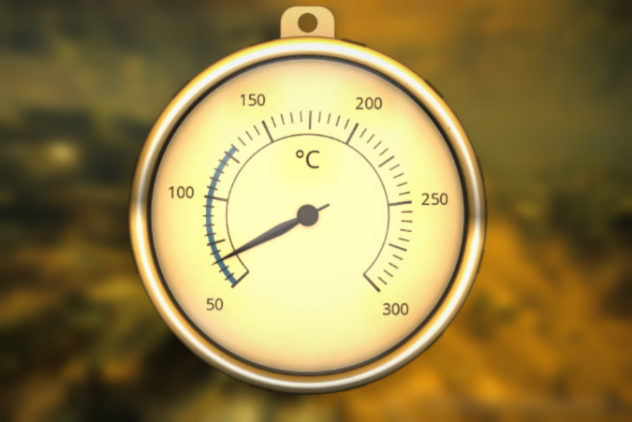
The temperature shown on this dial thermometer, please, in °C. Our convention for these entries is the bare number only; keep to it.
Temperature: 65
